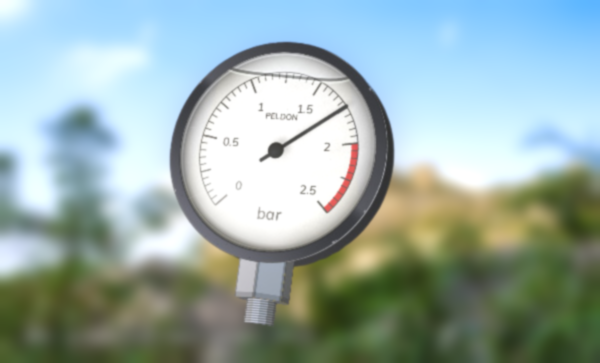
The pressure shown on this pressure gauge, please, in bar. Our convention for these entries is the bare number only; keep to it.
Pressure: 1.75
